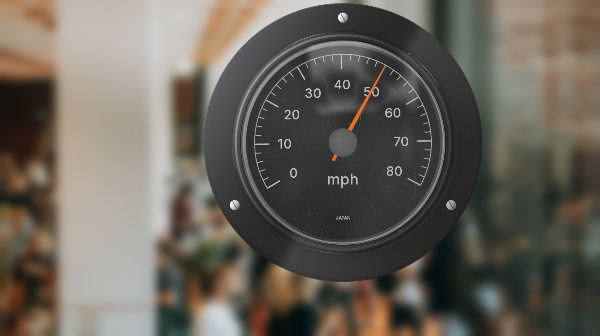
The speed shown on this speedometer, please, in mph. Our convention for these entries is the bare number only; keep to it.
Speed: 50
